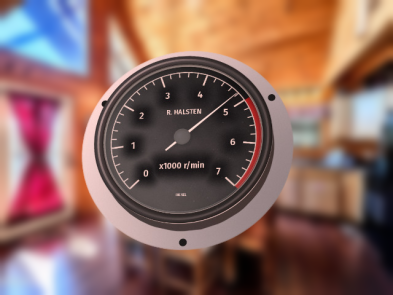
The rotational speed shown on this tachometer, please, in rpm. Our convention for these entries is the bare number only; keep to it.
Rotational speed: 4800
